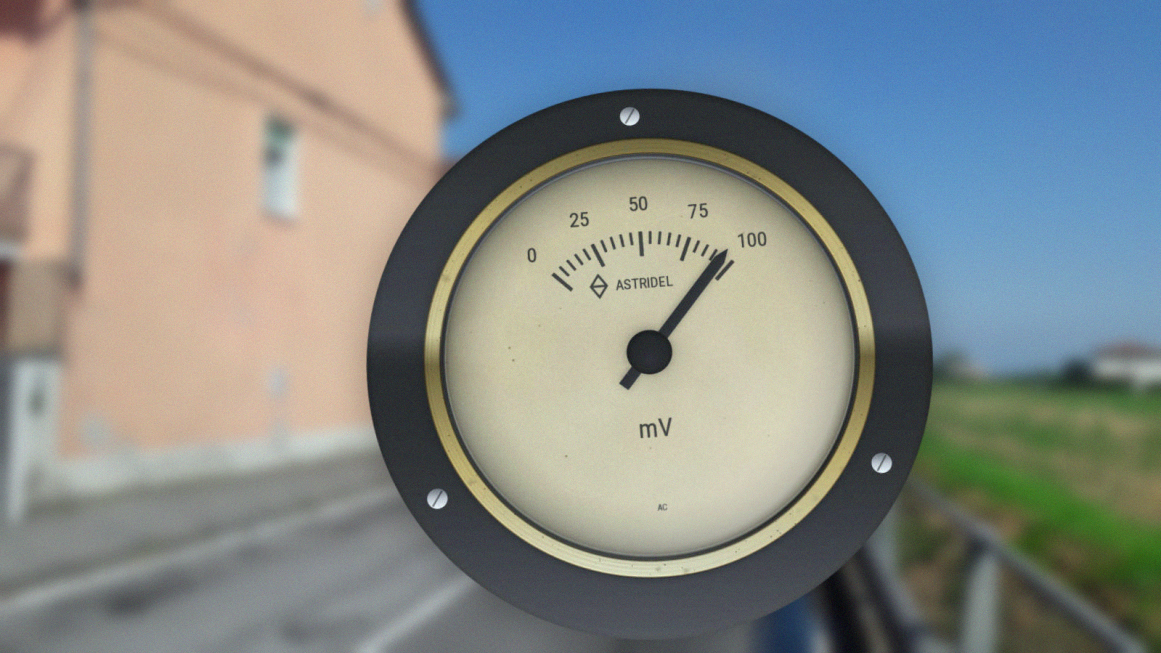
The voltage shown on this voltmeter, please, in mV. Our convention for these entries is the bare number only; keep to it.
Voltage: 95
